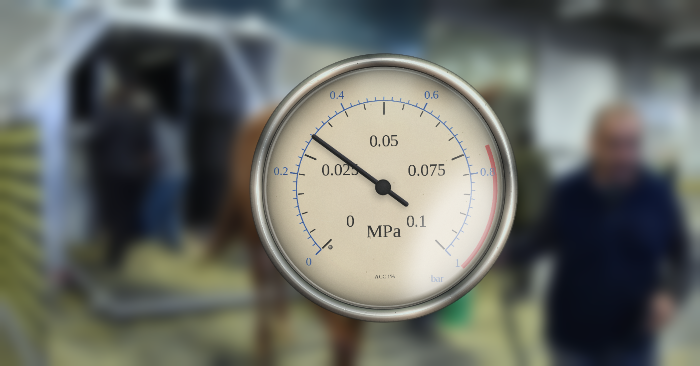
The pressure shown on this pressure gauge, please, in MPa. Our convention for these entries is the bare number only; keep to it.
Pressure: 0.03
